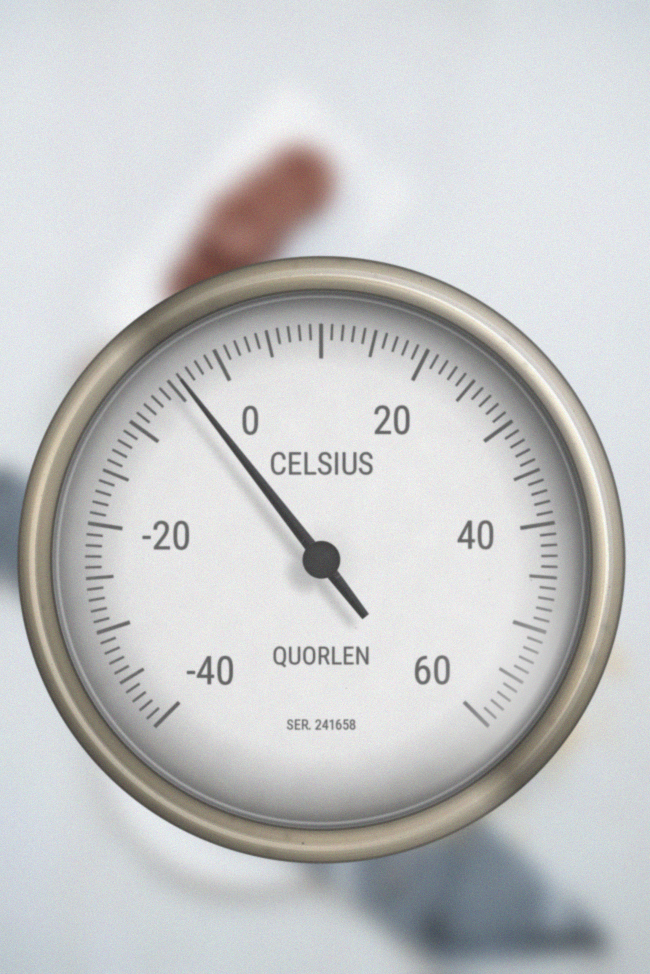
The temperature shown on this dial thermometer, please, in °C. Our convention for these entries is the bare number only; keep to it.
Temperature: -4
